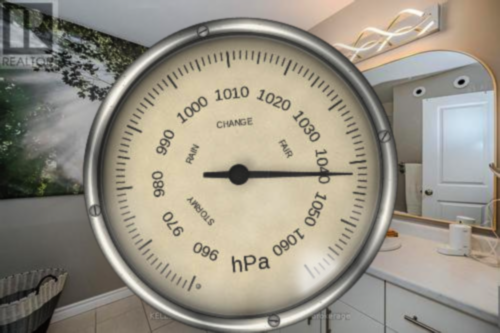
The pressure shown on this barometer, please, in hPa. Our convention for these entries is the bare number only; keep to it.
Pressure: 1042
